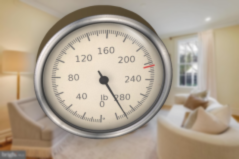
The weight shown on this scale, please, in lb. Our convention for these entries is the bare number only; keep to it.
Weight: 290
